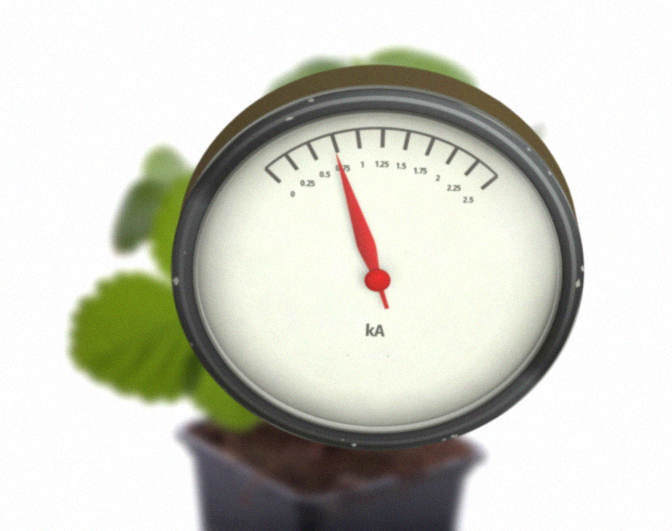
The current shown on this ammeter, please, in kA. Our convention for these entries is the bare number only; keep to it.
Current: 0.75
